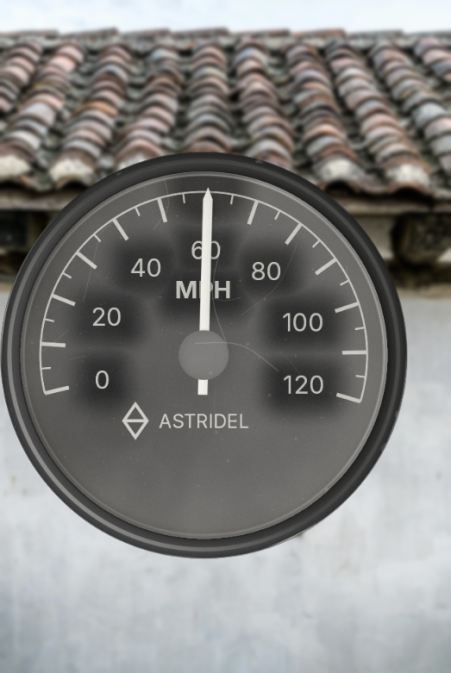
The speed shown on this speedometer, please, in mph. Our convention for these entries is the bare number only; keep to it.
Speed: 60
